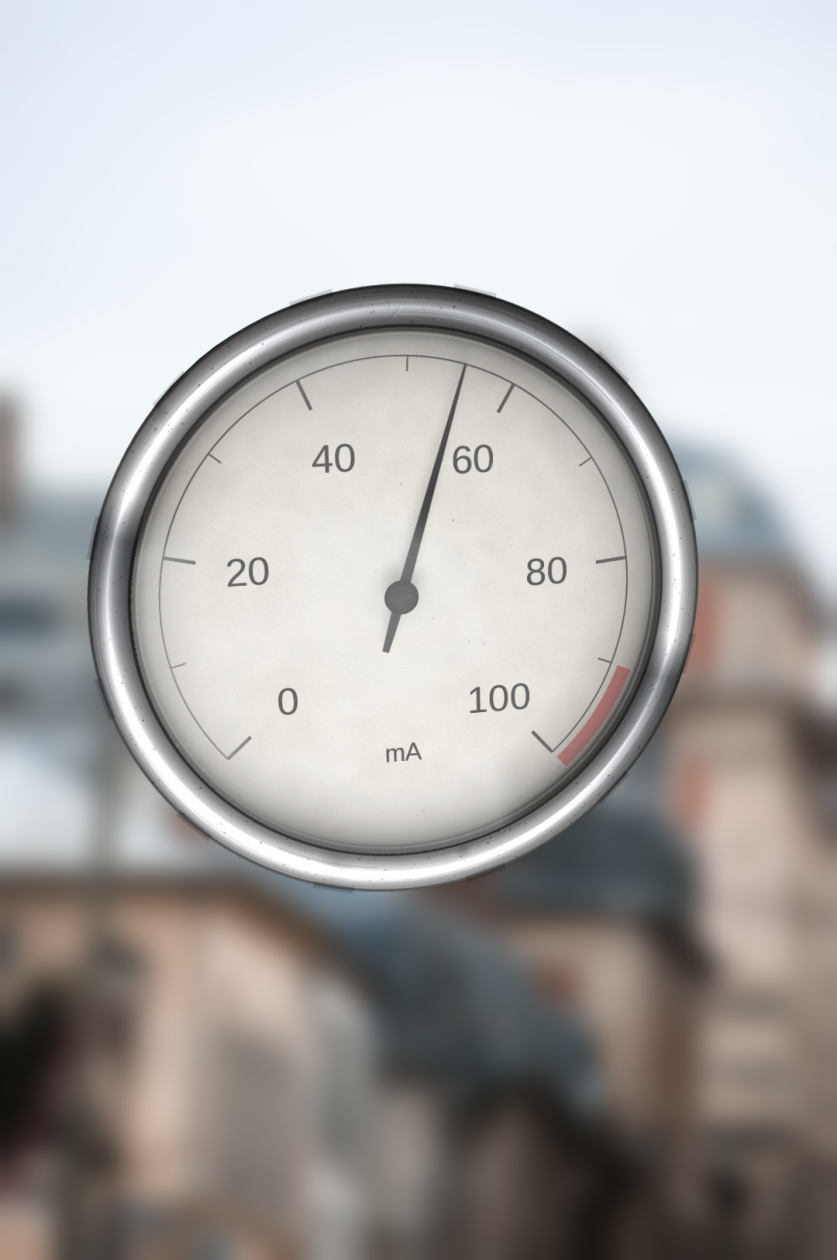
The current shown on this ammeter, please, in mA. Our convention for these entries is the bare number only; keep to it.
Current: 55
